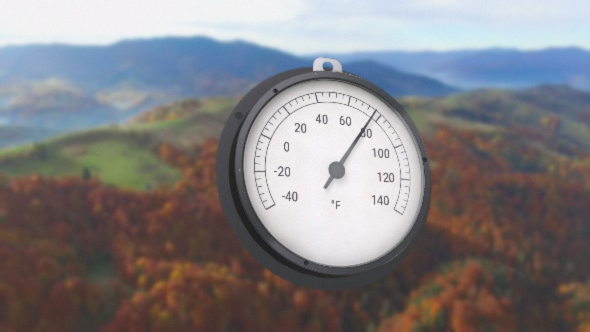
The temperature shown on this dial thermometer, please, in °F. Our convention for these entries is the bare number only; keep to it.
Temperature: 76
